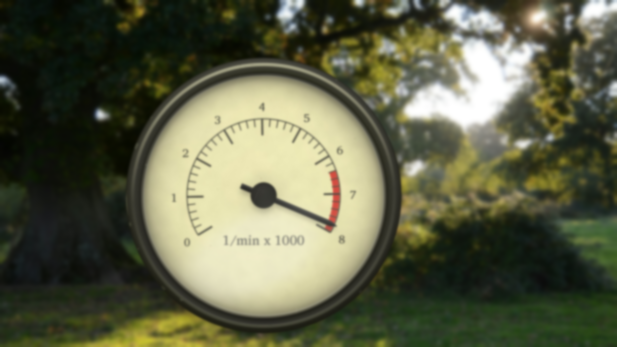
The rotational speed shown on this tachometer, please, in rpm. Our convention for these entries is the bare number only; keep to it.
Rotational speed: 7800
